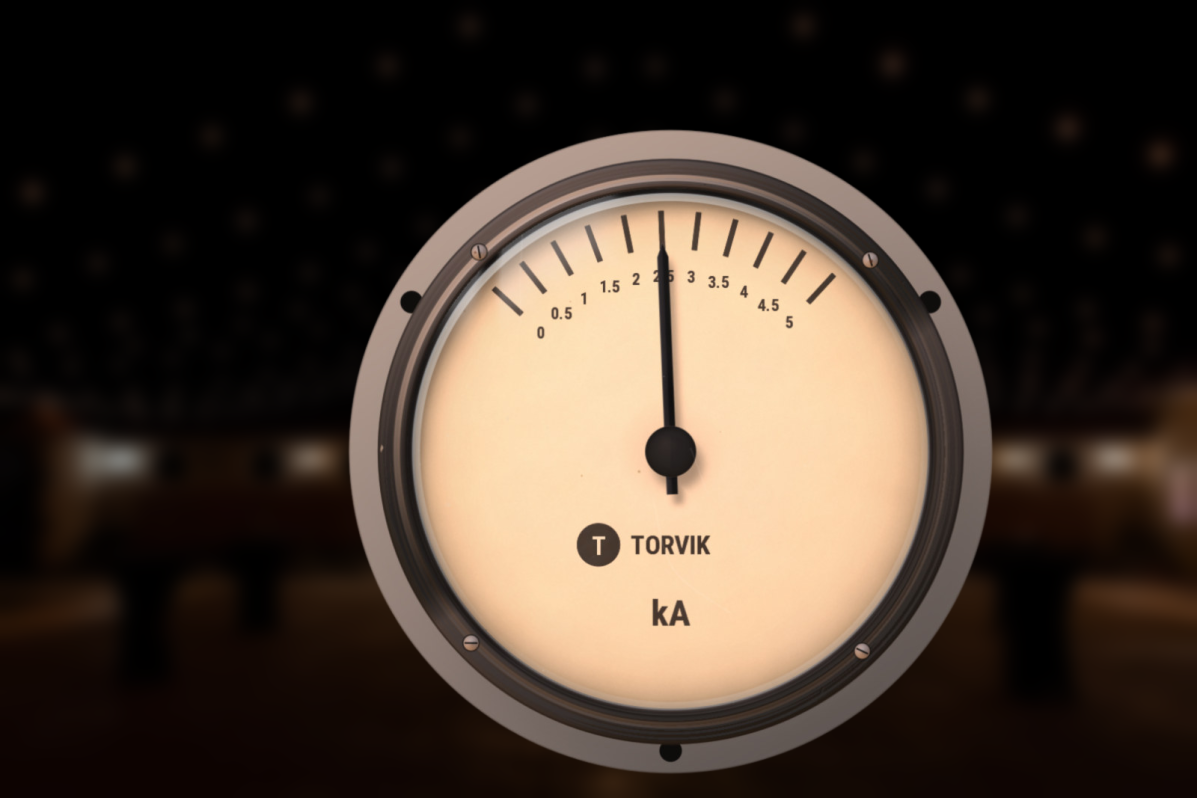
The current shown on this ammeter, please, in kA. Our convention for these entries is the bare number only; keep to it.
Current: 2.5
